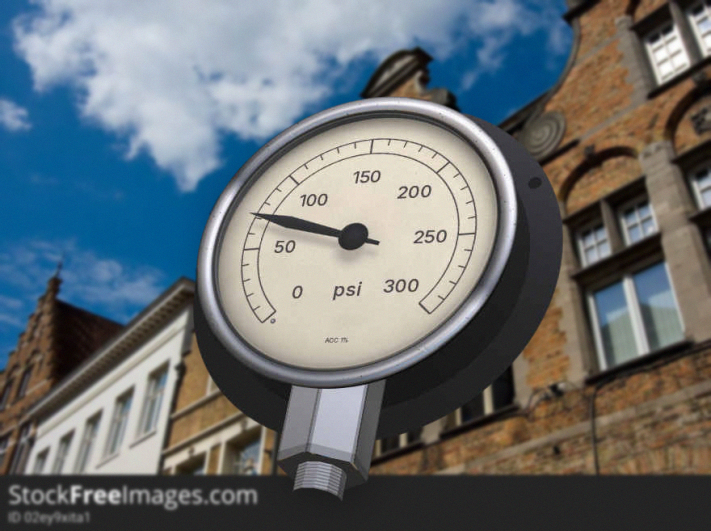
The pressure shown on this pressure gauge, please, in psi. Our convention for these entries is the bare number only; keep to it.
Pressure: 70
